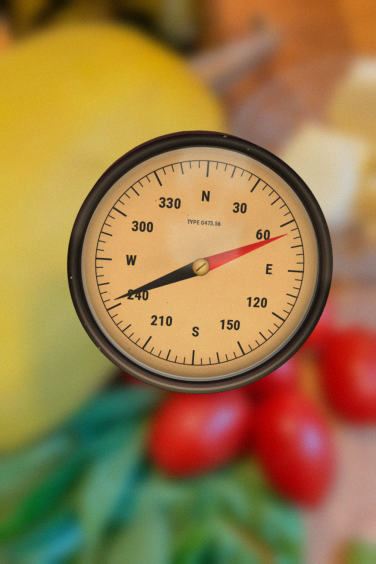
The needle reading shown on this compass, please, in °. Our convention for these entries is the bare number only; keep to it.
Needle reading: 65
